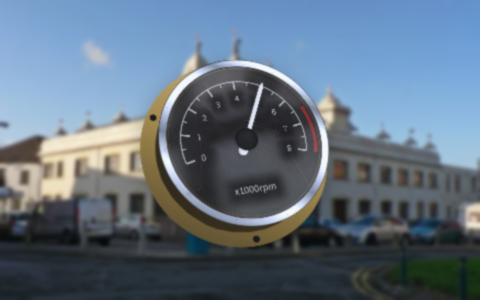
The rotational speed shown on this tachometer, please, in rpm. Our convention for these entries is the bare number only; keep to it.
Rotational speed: 5000
